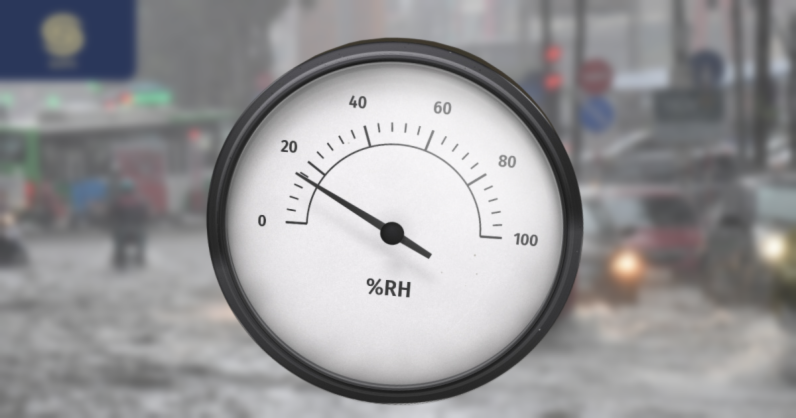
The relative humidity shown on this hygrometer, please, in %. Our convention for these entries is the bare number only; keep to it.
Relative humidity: 16
